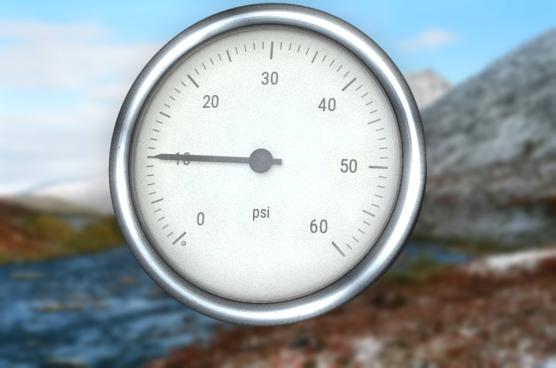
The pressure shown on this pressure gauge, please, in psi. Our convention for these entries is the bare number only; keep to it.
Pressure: 10
